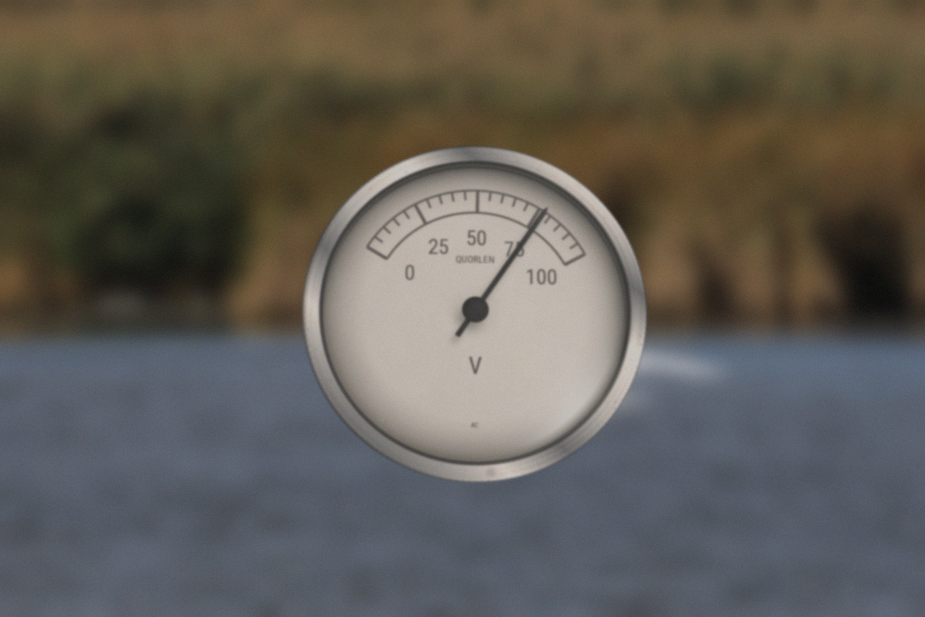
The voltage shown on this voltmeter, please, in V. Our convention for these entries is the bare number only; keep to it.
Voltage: 77.5
